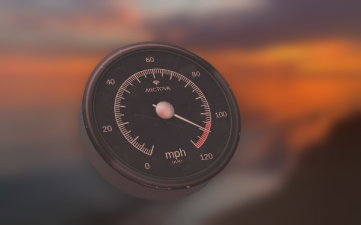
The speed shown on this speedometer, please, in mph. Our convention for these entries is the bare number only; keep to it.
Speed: 110
